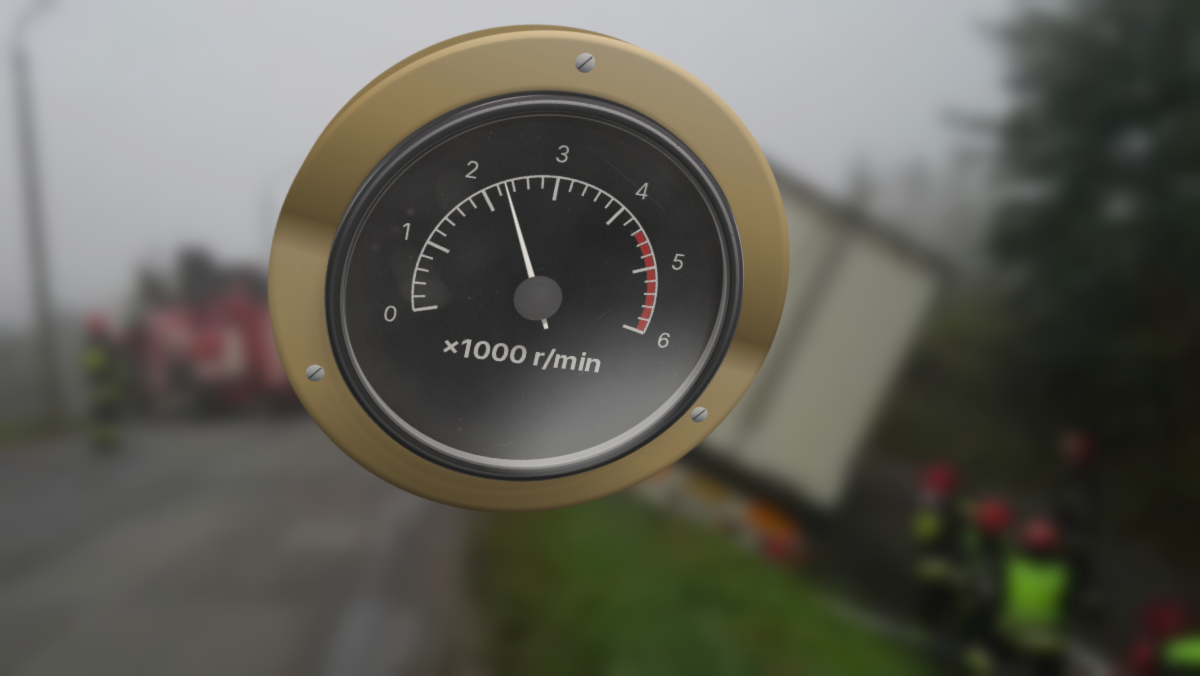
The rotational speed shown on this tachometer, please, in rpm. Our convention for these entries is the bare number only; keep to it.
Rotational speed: 2300
